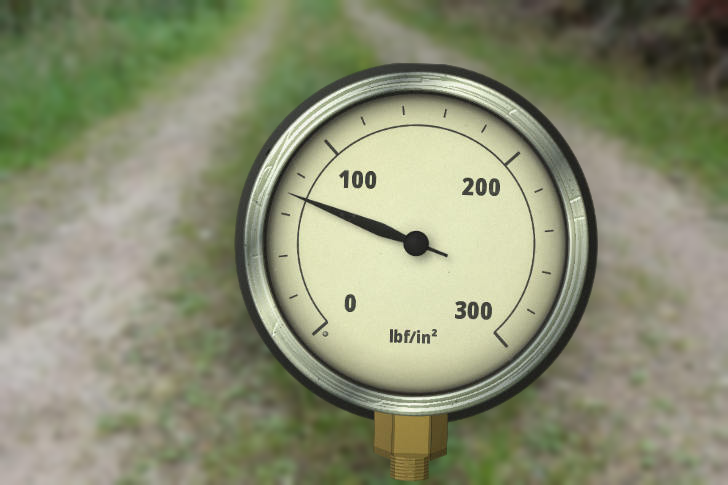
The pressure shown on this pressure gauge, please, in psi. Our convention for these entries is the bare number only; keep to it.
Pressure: 70
